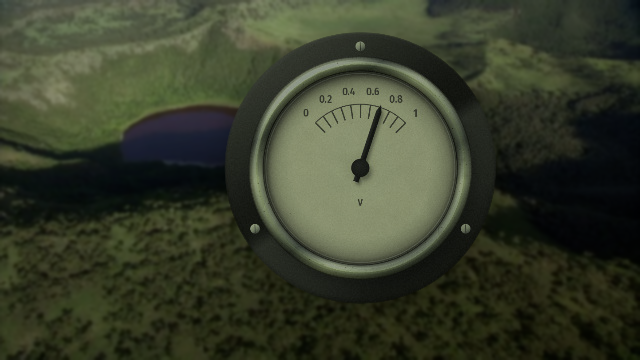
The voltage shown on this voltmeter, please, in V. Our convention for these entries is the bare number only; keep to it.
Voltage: 0.7
